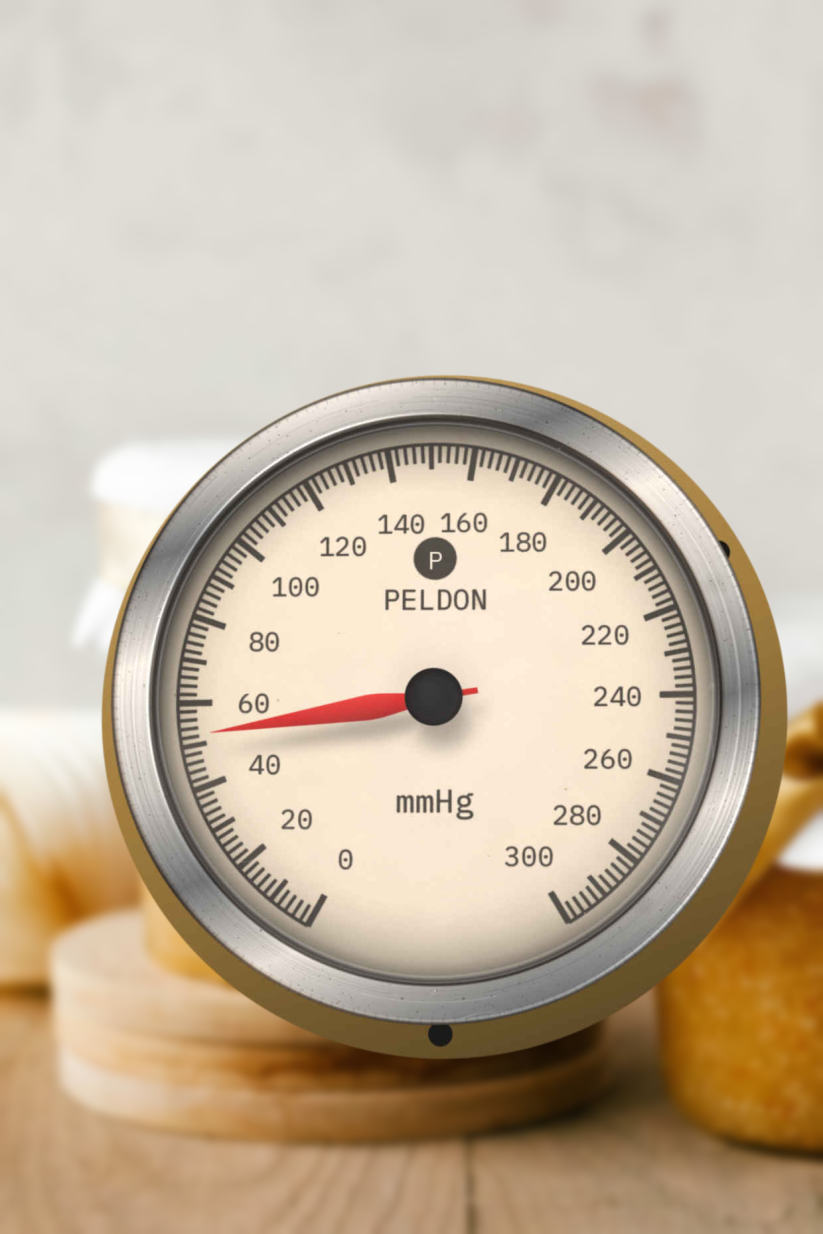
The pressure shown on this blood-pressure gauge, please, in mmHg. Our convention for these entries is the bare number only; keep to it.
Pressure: 52
